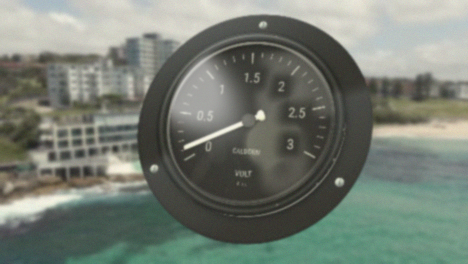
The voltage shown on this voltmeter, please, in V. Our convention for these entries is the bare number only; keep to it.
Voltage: 0.1
